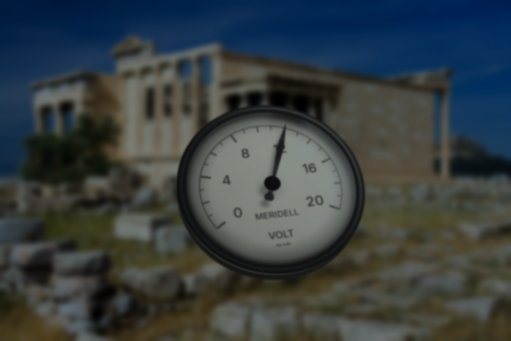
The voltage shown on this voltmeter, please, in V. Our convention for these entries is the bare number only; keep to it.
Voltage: 12
